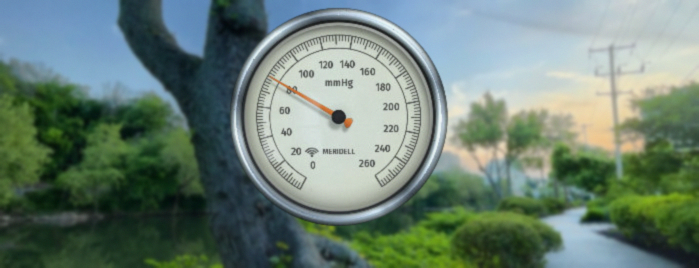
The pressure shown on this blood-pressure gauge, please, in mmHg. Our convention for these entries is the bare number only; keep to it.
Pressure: 80
